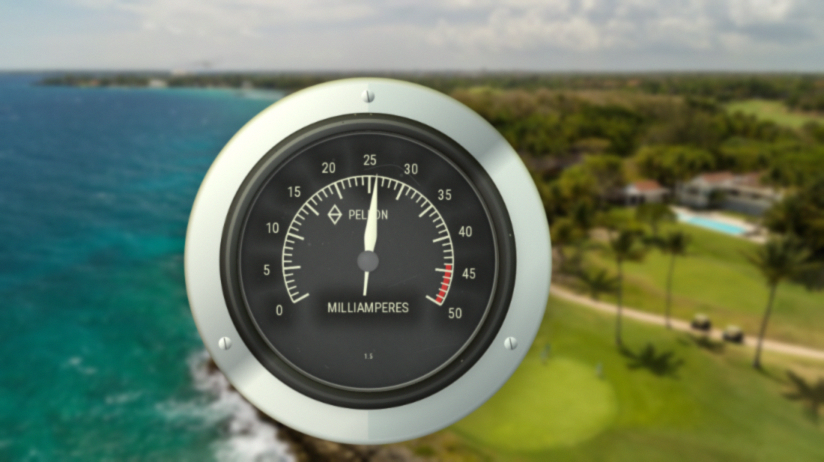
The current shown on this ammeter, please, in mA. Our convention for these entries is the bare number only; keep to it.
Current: 26
